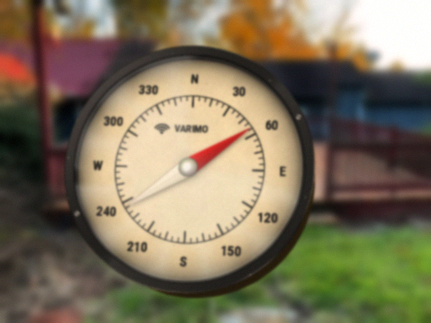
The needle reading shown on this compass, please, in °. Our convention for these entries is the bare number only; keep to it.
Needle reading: 55
